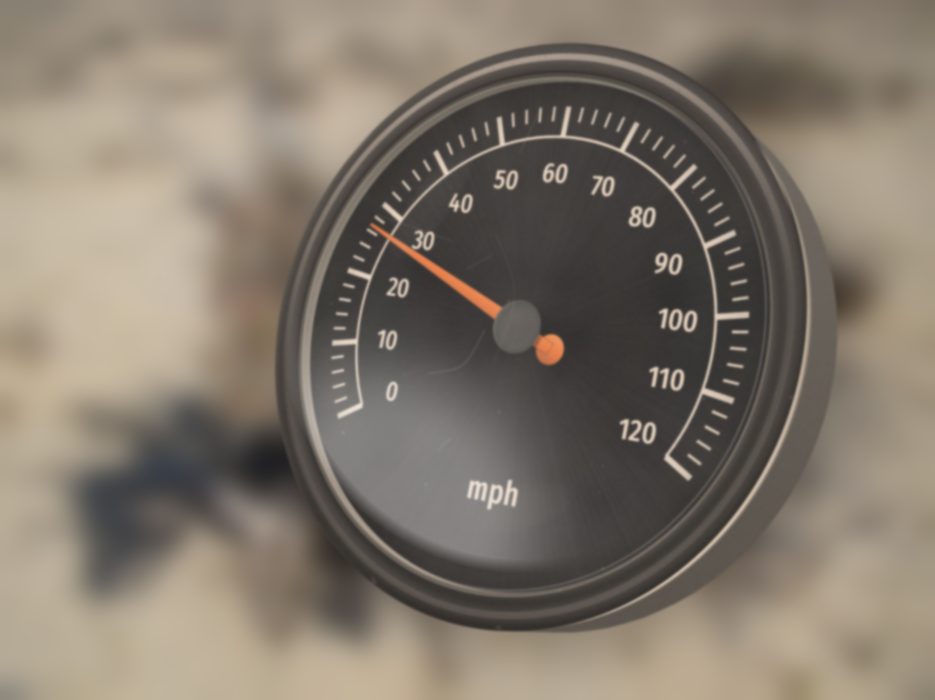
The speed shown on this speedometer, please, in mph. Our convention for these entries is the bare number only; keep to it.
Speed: 27
